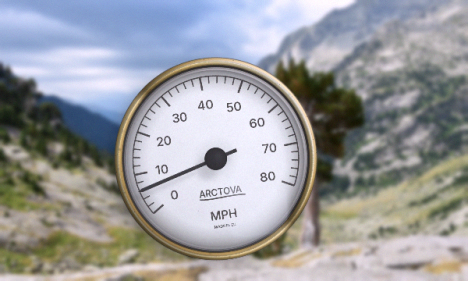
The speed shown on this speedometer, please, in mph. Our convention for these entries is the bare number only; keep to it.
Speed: 6
